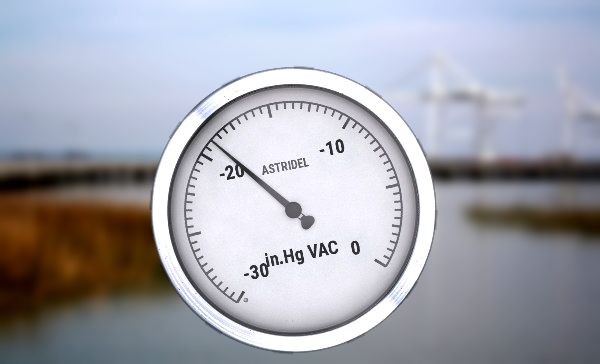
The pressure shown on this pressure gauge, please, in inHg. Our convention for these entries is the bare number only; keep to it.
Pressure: -19
